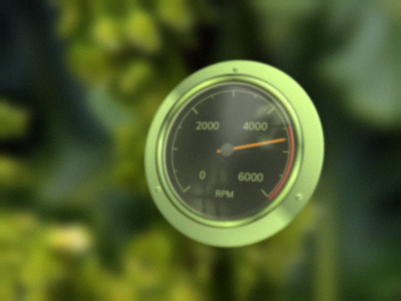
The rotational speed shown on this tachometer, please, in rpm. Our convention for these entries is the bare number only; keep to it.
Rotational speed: 4750
